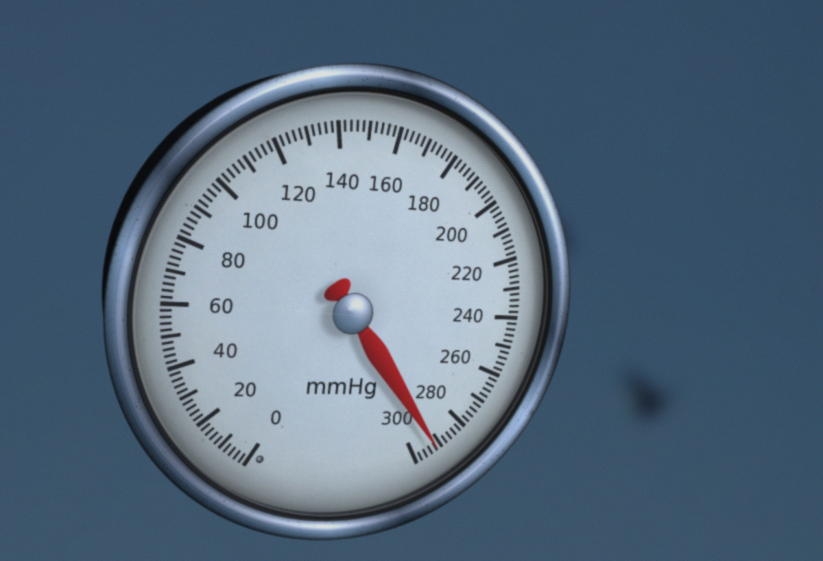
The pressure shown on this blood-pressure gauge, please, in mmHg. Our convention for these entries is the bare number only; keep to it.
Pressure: 292
